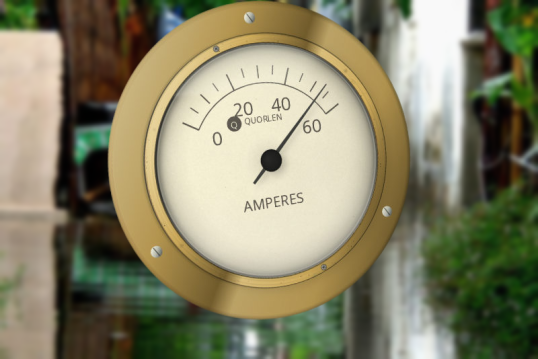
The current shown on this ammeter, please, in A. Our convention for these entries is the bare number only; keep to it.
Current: 52.5
